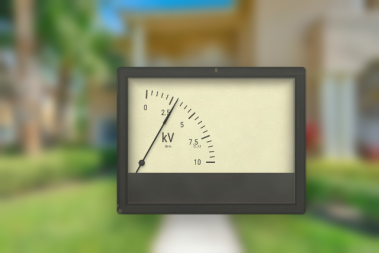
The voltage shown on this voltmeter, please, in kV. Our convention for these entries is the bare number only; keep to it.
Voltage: 3
